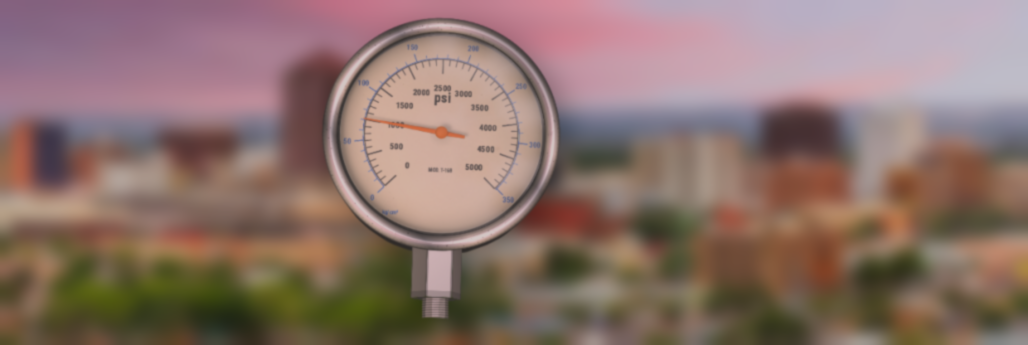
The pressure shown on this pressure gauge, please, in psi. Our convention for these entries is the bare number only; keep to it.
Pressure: 1000
